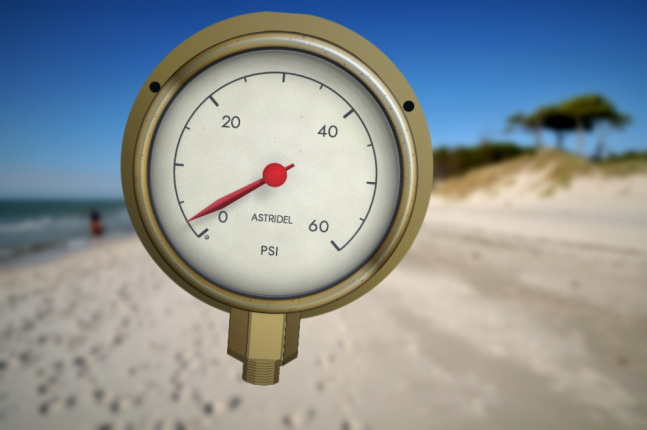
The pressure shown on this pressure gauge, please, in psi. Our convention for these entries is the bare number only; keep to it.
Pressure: 2.5
